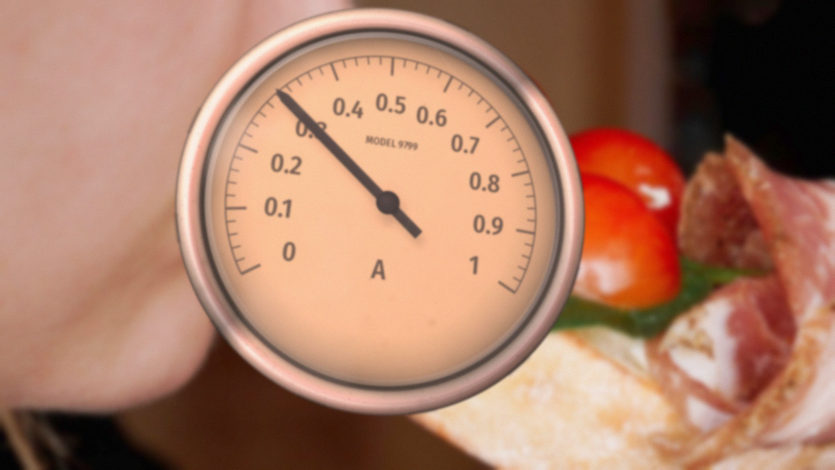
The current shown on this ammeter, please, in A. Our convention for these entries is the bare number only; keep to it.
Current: 0.3
